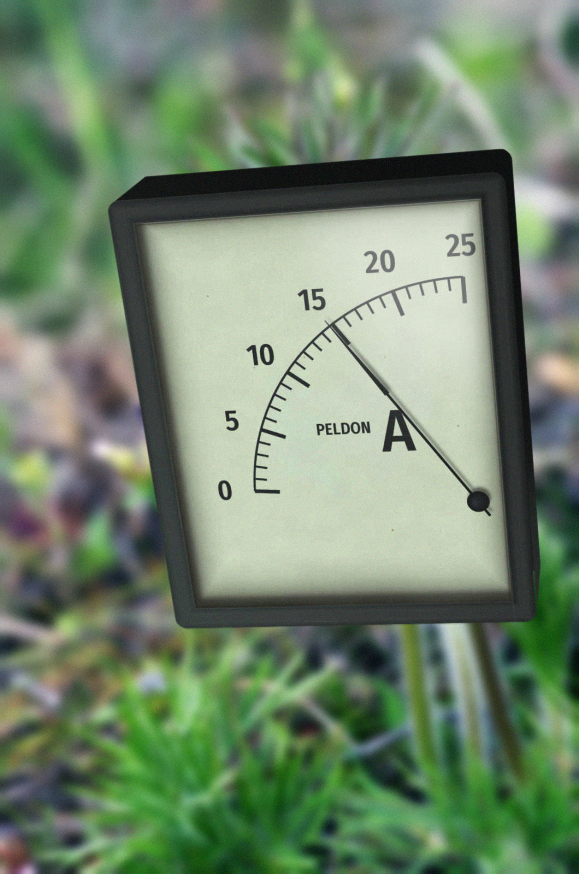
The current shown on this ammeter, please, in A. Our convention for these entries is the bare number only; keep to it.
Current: 15
